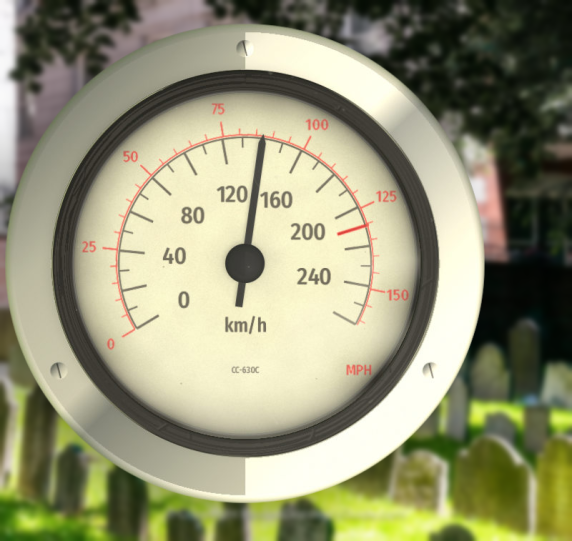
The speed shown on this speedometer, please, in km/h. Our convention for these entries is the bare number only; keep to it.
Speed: 140
